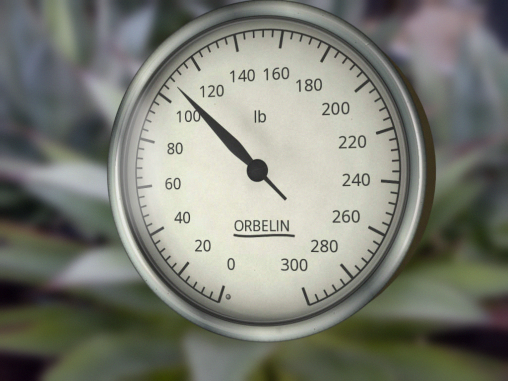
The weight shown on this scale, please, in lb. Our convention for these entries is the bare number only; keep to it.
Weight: 108
